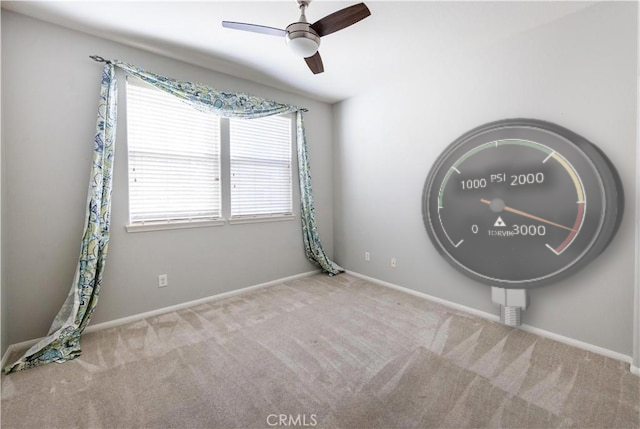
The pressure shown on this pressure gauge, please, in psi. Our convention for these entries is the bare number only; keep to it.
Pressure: 2750
